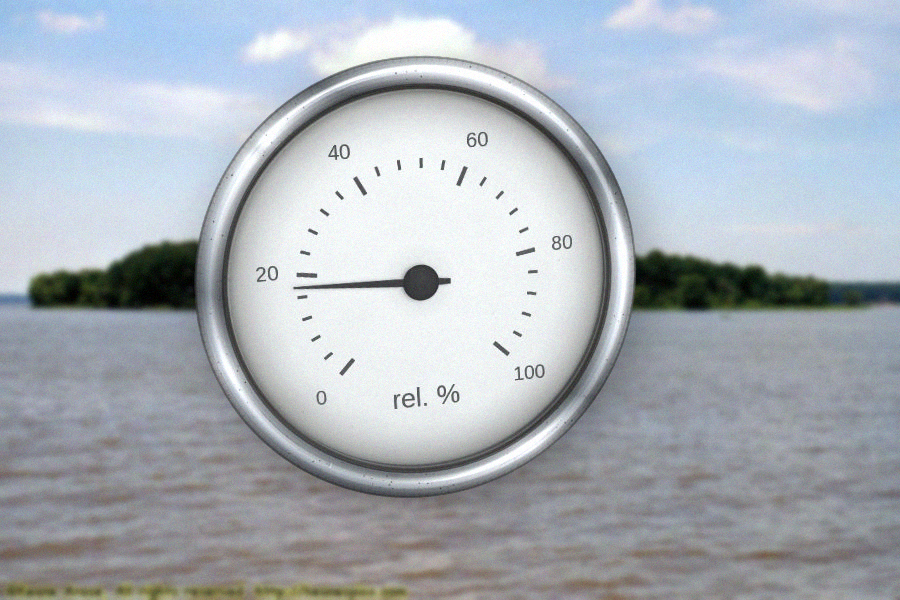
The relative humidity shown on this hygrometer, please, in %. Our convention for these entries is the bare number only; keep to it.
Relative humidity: 18
